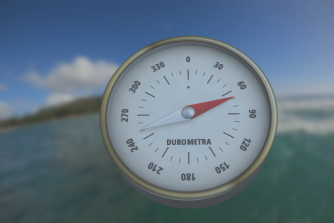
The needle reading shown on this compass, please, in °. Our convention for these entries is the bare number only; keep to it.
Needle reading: 70
